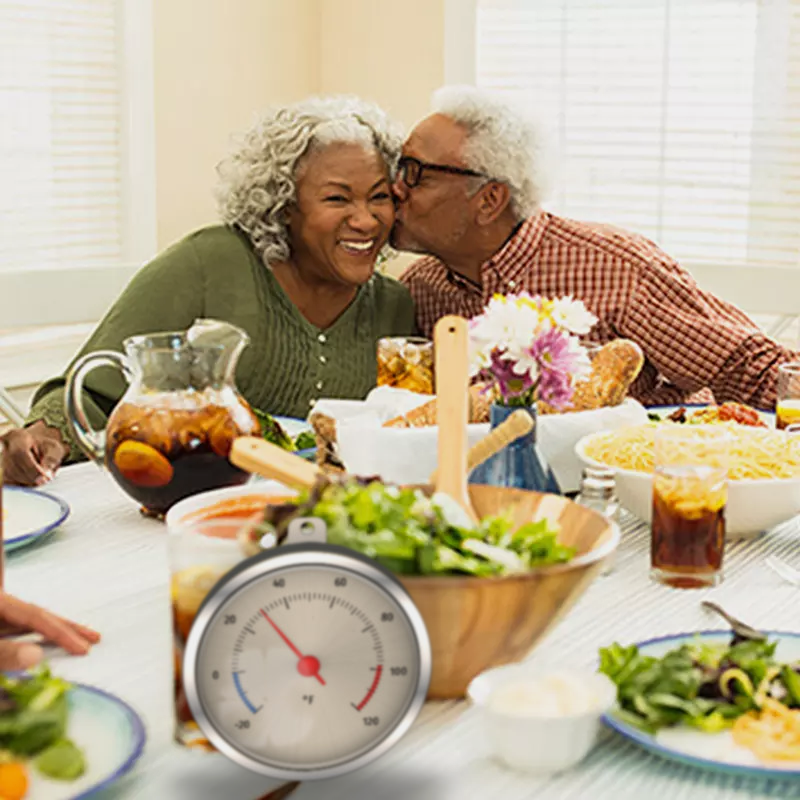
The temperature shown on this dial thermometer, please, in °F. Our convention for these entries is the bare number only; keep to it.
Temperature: 30
